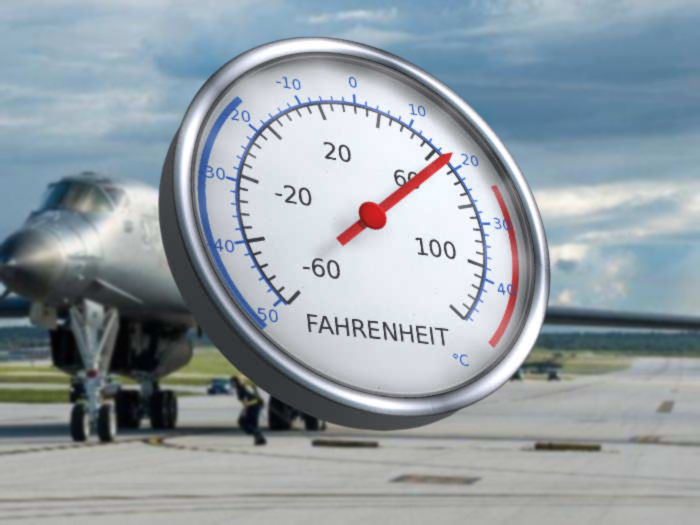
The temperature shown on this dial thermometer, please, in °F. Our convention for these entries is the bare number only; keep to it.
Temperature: 64
